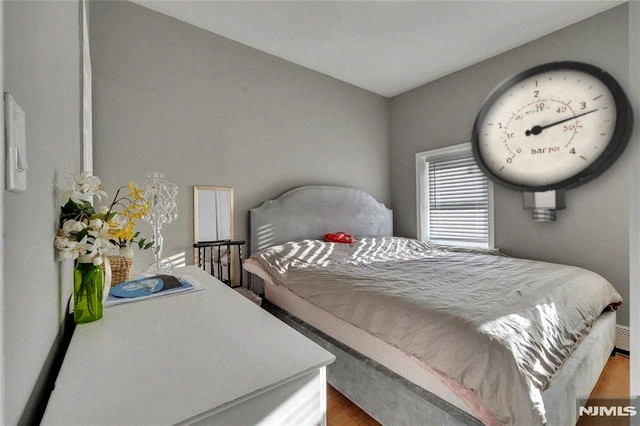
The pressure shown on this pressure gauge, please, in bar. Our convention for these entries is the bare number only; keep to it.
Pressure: 3.2
